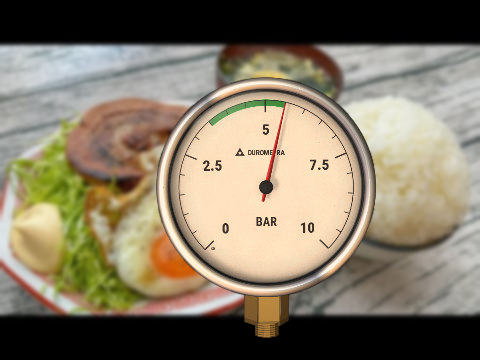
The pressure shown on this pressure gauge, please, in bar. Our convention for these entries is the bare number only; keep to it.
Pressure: 5.5
